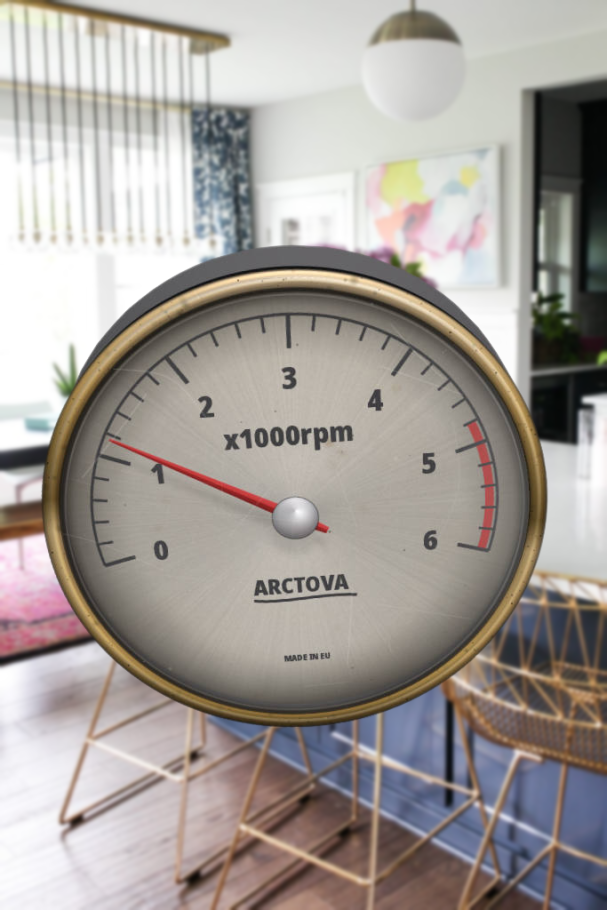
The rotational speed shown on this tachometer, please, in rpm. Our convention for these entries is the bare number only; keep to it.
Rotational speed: 1200
